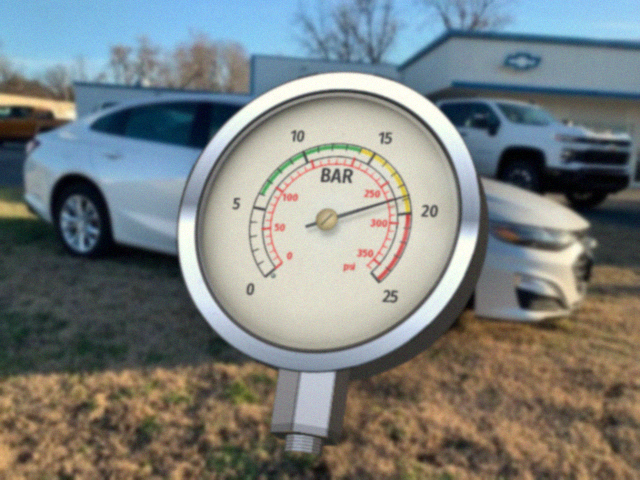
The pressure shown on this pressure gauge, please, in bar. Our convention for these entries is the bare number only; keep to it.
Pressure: 19
